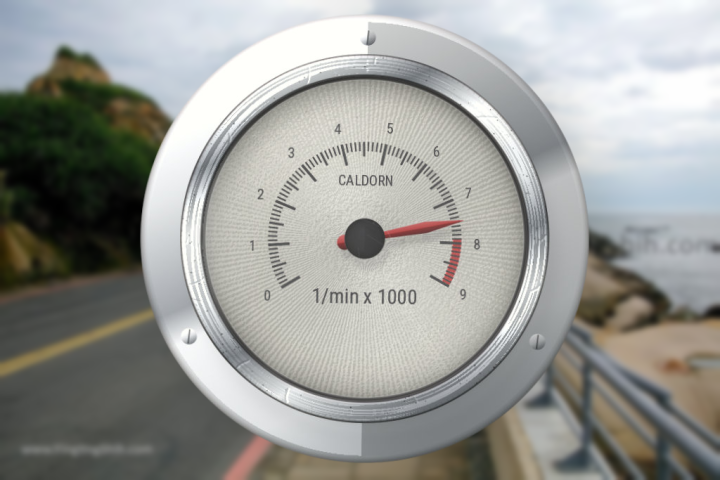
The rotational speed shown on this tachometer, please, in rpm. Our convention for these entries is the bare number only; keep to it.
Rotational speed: 7500
